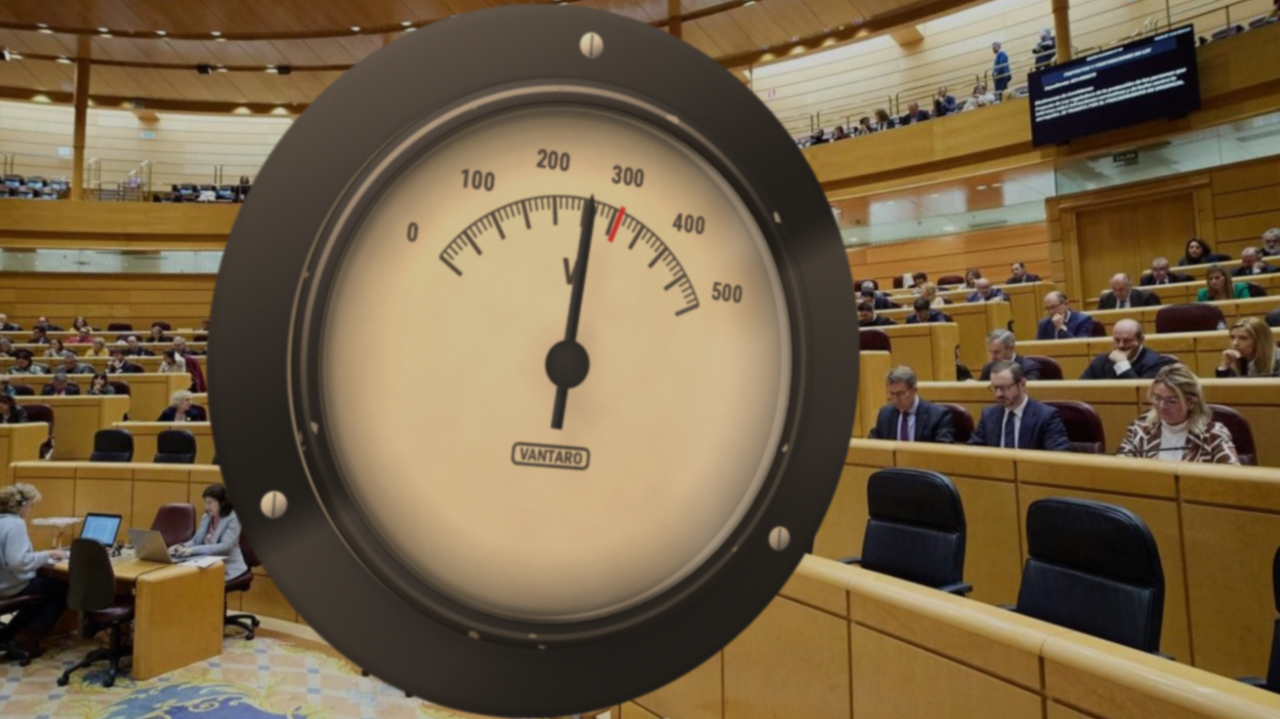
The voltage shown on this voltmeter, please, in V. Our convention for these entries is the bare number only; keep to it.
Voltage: 250
